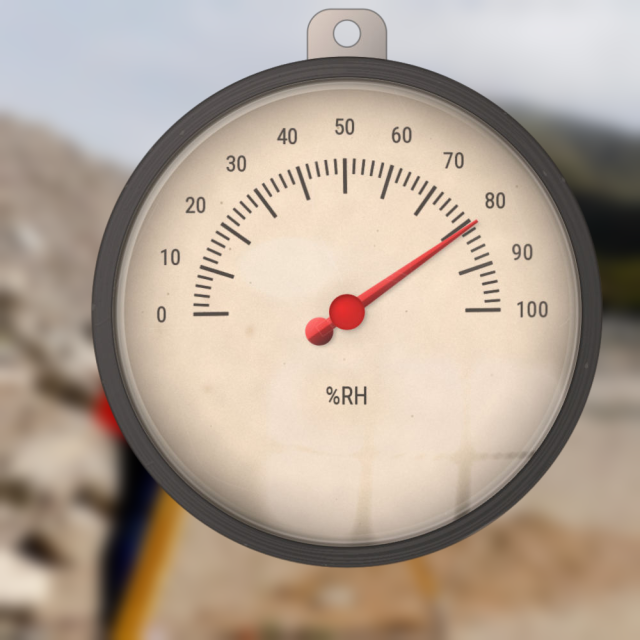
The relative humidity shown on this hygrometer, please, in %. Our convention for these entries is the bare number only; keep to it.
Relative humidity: 81
